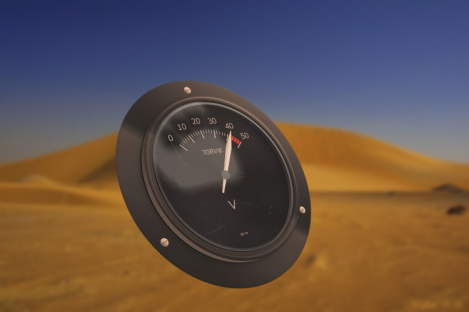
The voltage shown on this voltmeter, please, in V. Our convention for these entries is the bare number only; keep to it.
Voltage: 40
